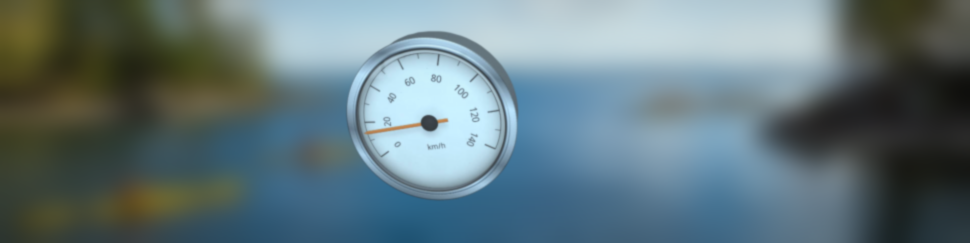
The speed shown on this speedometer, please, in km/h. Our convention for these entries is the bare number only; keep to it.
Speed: 15
